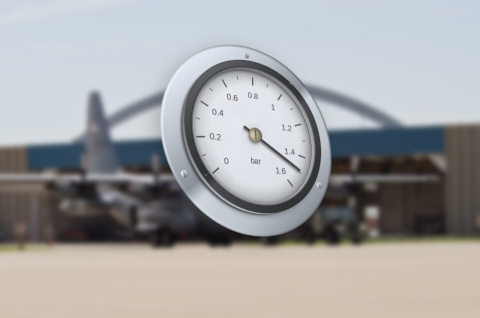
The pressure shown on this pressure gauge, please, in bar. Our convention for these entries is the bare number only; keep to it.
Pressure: 1.5
